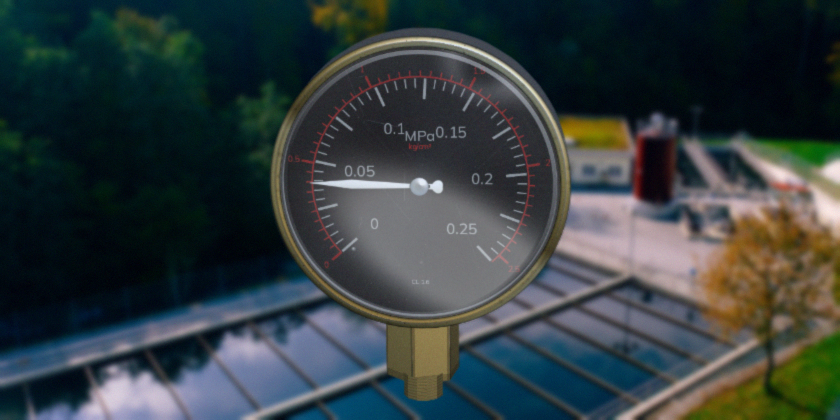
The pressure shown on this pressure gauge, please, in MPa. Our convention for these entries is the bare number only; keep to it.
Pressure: 0.04
